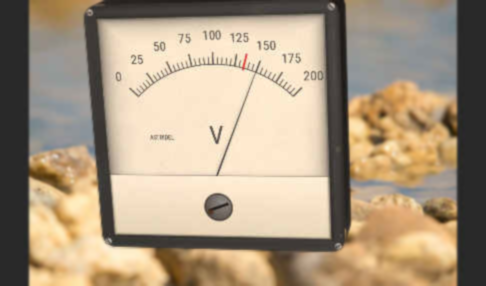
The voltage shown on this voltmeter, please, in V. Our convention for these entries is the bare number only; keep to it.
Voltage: 150
